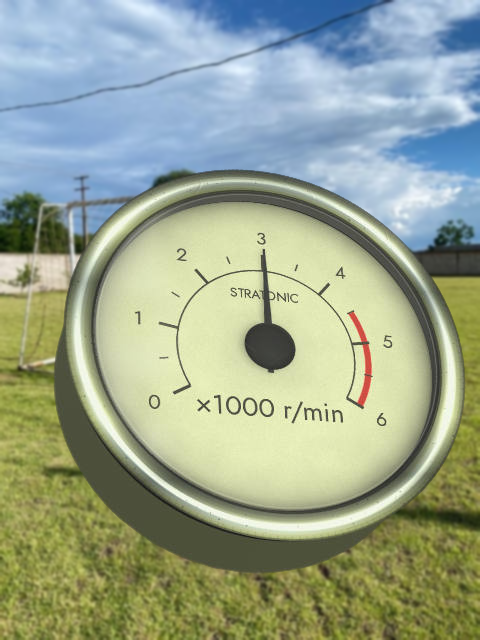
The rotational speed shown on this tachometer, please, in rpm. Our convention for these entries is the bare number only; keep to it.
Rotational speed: 3000
